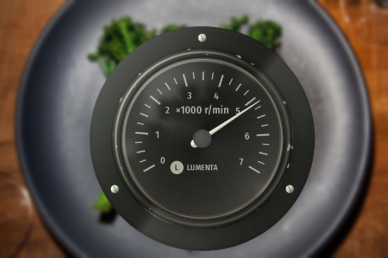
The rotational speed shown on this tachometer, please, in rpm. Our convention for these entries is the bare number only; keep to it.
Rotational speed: 5125
